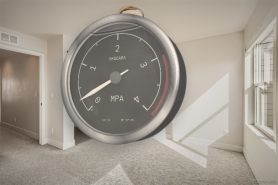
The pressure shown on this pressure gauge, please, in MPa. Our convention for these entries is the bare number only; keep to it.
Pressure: 0.25
